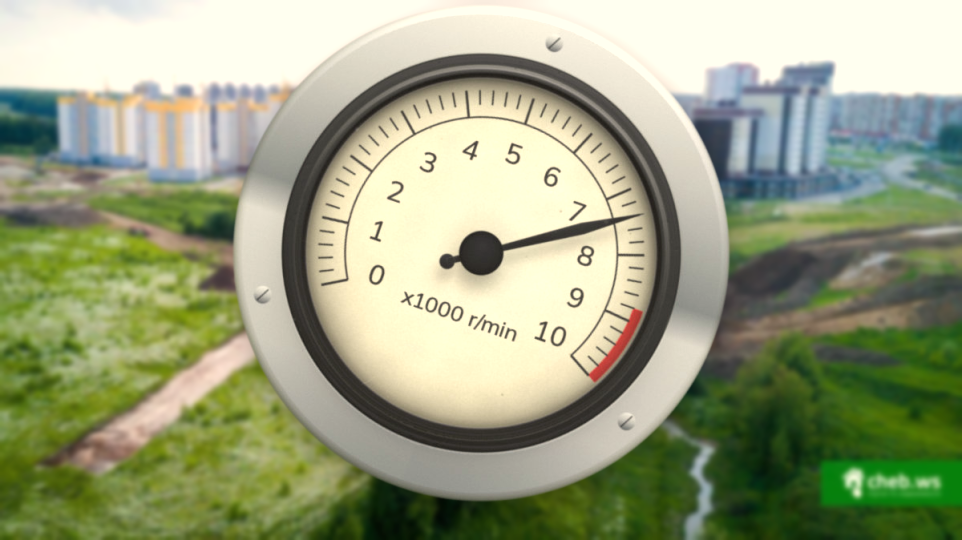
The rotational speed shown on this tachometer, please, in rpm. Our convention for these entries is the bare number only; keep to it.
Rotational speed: 7400
